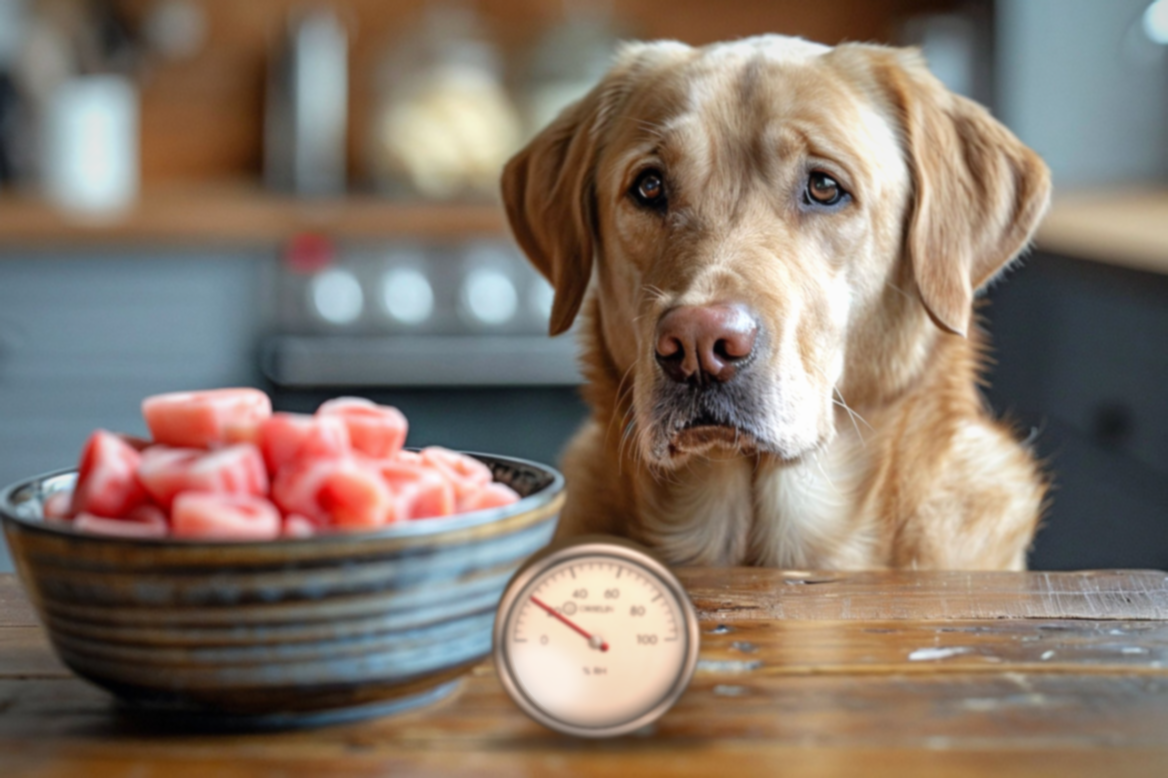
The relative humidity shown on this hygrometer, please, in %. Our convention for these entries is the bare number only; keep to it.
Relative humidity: 20
